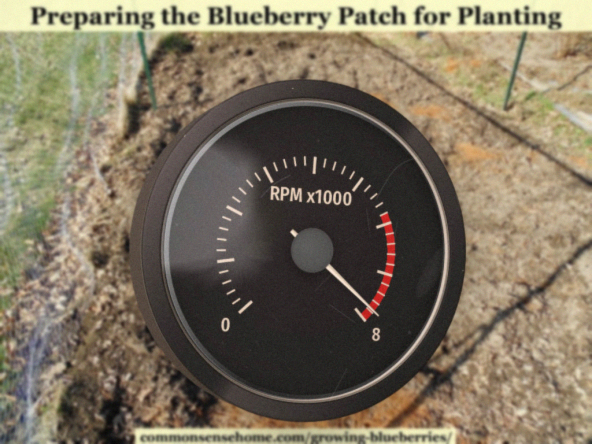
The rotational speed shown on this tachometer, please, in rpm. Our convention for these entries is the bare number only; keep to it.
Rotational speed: 7800
